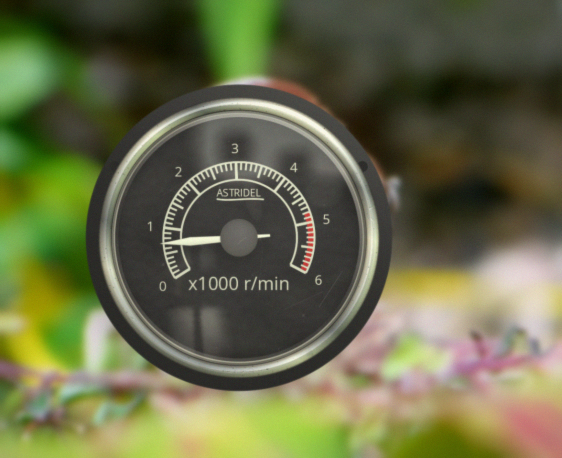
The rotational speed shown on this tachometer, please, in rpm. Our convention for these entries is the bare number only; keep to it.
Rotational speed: 700
